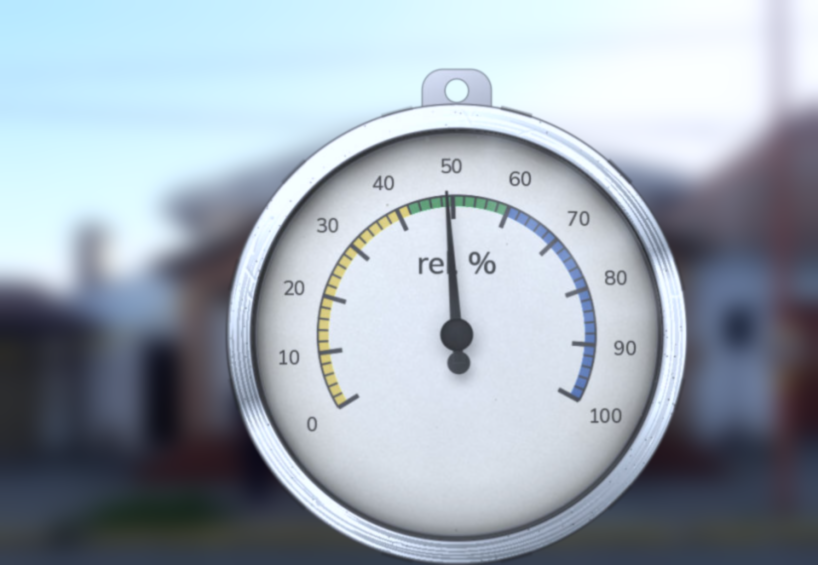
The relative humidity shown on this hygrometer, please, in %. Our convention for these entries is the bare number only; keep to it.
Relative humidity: 49
